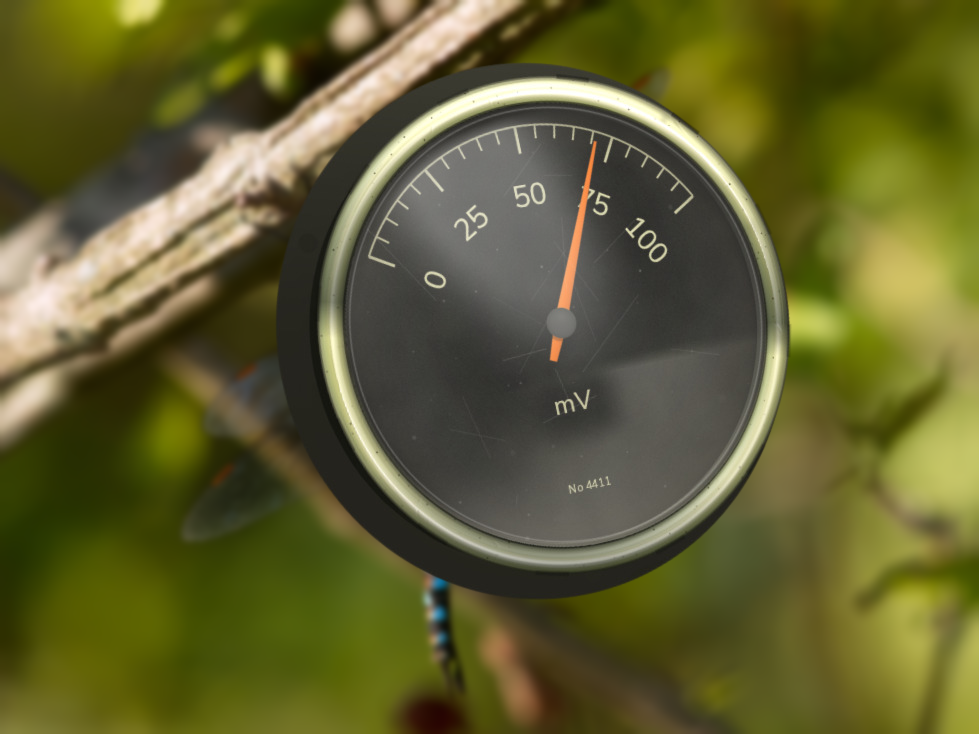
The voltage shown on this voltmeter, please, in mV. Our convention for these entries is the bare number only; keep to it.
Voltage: 70
